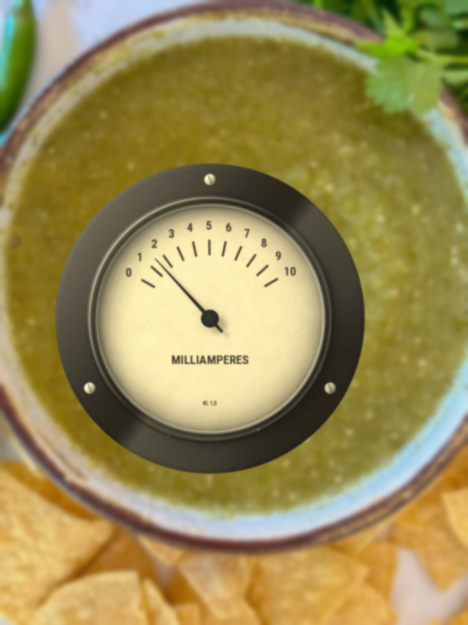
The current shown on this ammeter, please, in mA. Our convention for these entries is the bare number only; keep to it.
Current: 1.5
